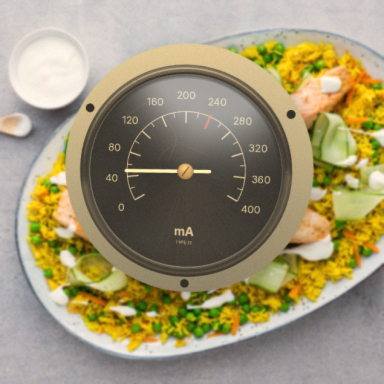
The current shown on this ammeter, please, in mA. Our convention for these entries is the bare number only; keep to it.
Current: 50
